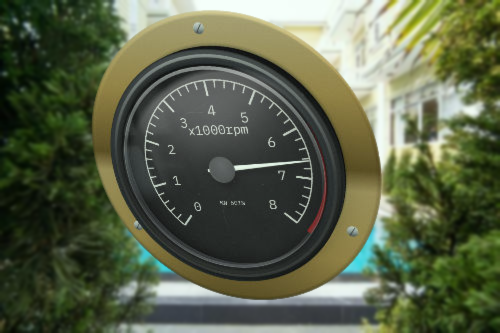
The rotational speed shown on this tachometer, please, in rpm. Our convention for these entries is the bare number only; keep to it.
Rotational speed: 6600
